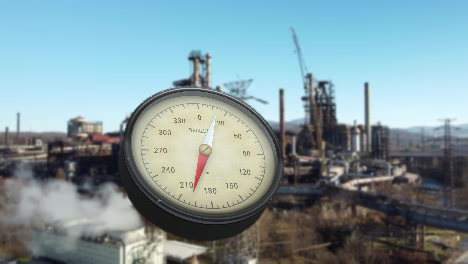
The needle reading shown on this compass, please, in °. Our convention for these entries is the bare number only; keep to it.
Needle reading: 200
